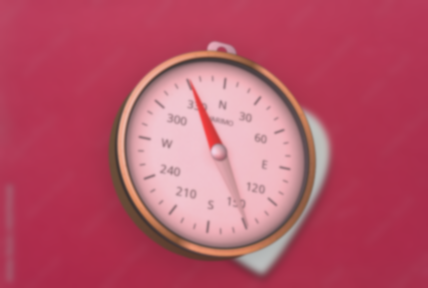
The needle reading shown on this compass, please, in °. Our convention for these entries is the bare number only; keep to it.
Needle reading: 330
